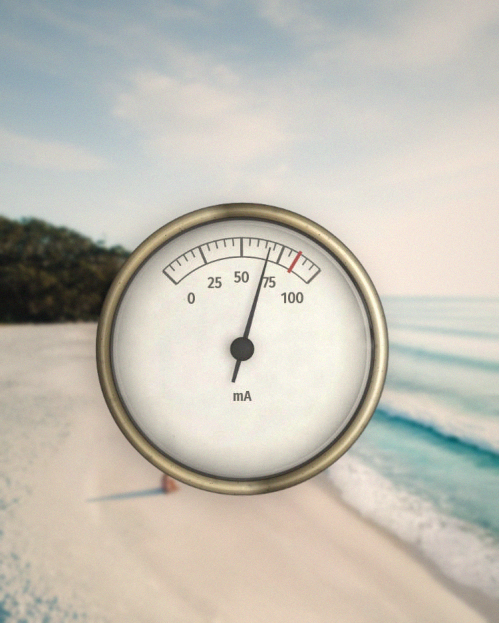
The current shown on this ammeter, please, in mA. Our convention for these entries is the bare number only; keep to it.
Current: 67.5
